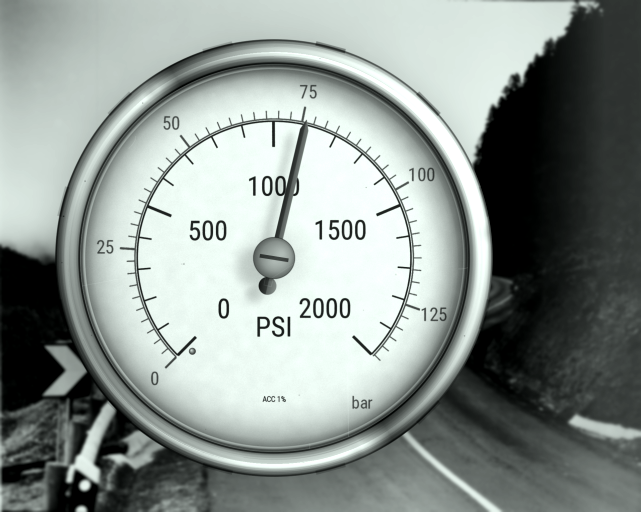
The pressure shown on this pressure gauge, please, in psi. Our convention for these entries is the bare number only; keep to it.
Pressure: 1100
